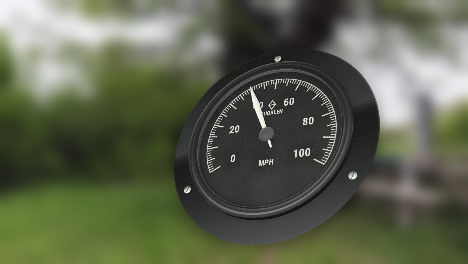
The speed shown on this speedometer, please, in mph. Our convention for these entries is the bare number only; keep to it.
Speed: 40
